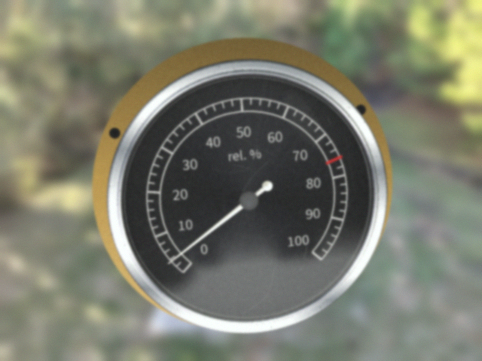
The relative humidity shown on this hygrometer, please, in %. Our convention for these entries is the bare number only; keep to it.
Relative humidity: 4
